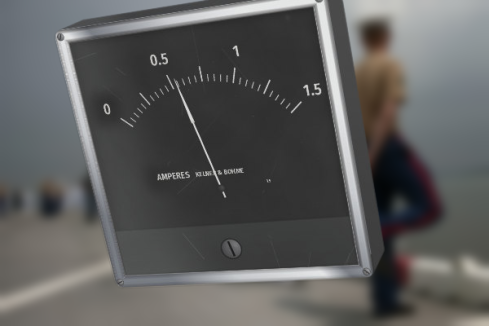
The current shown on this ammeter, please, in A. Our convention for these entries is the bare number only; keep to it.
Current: 0.55
